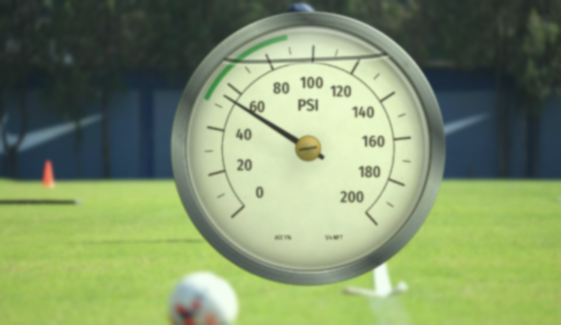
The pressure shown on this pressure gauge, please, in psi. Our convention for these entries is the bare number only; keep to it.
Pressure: 55
